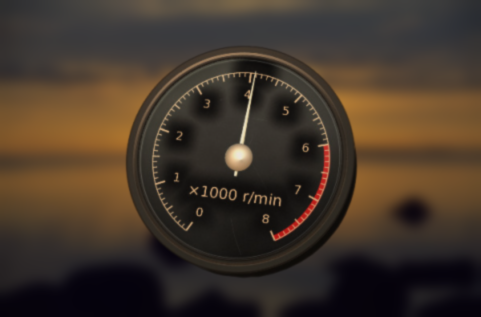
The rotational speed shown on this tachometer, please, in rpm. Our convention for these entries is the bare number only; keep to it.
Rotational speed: 4100
